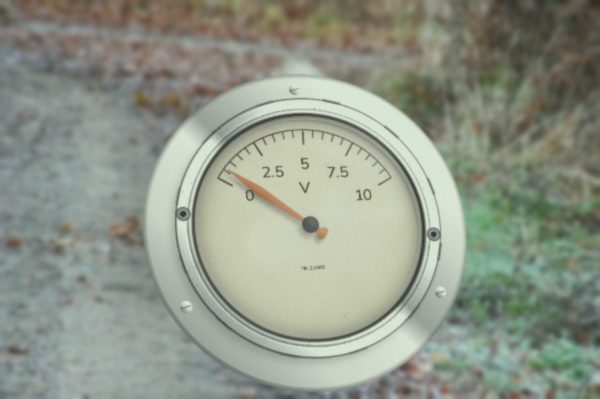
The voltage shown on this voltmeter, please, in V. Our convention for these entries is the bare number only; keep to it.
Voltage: 0.5
